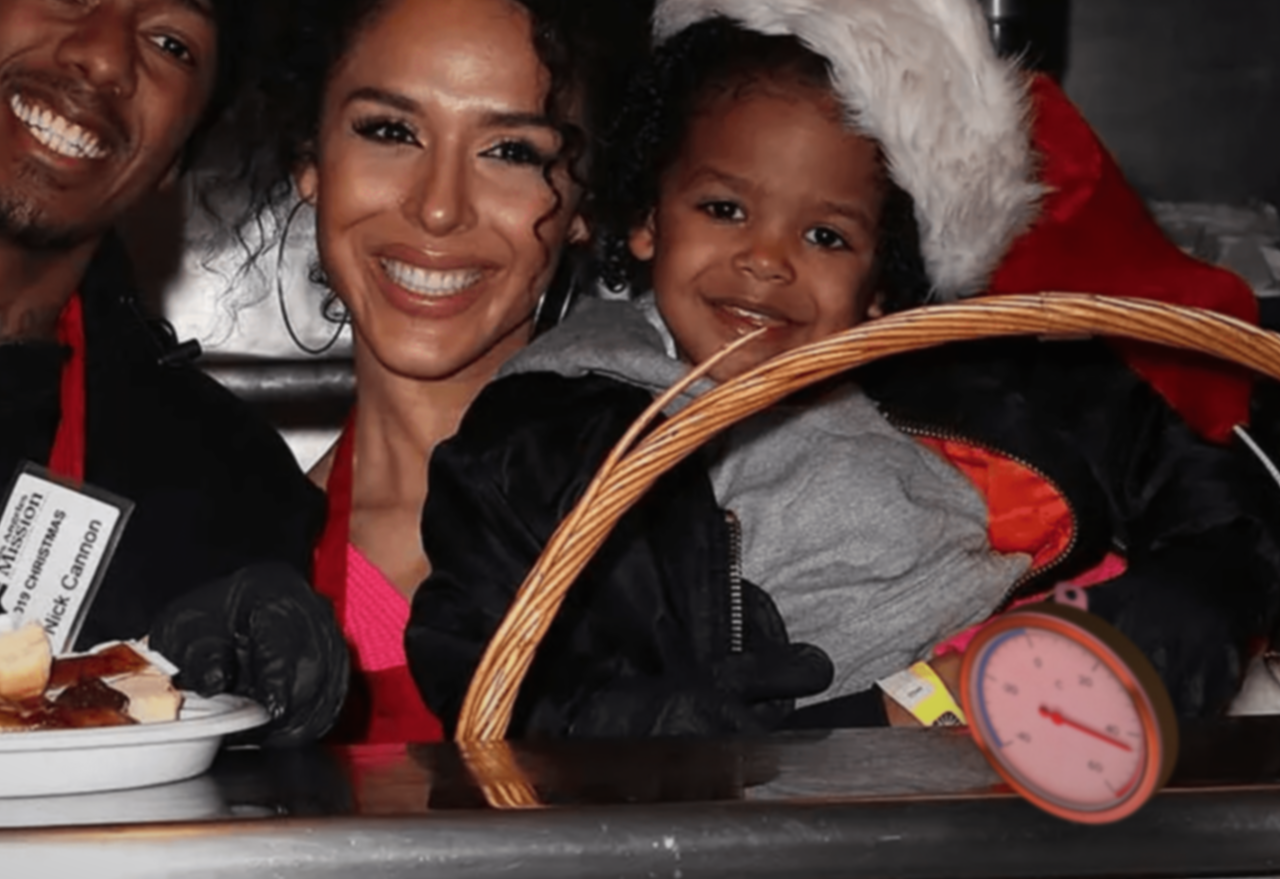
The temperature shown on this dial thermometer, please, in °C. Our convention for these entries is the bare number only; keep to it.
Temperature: 44
